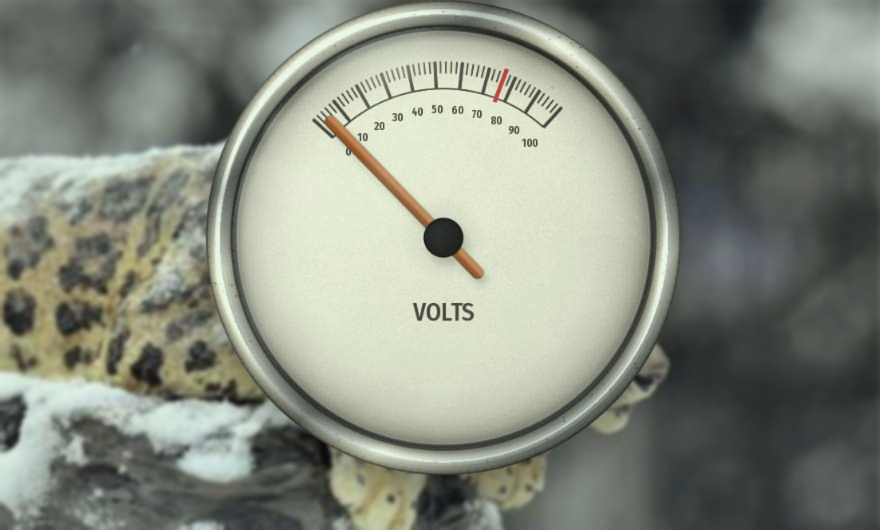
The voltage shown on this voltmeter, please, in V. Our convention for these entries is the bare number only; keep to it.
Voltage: 4
